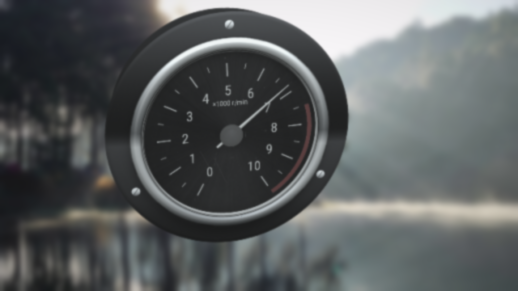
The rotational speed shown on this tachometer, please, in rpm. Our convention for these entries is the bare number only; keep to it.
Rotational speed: 6750
